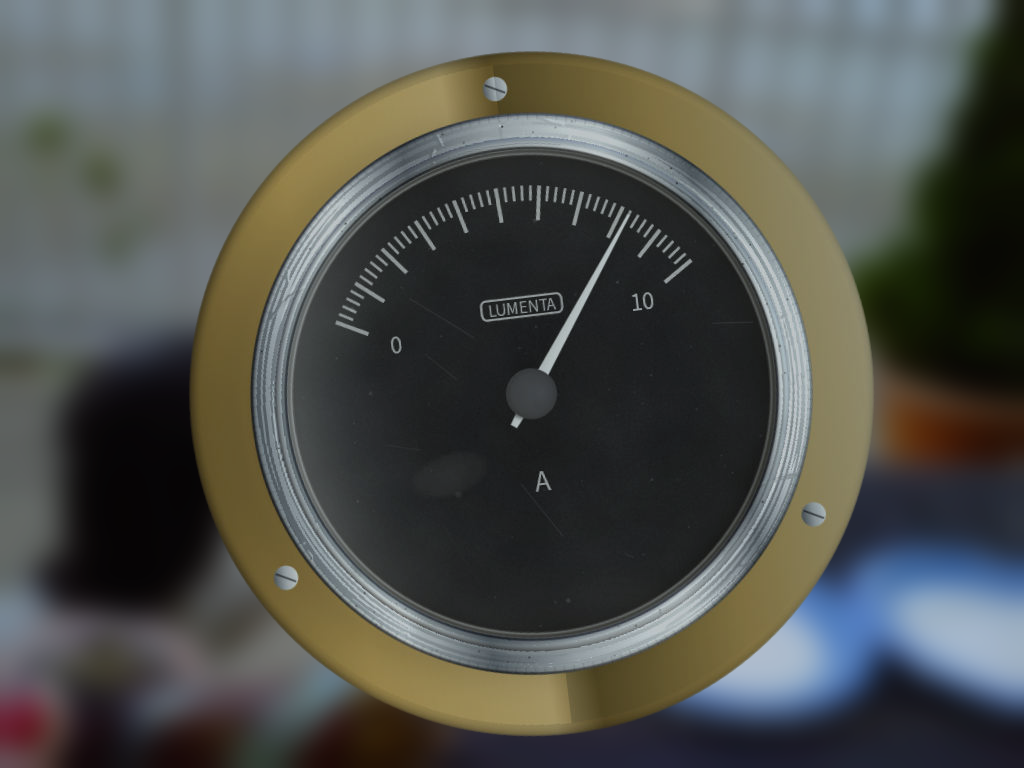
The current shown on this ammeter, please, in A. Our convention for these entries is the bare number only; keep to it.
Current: 8.2
